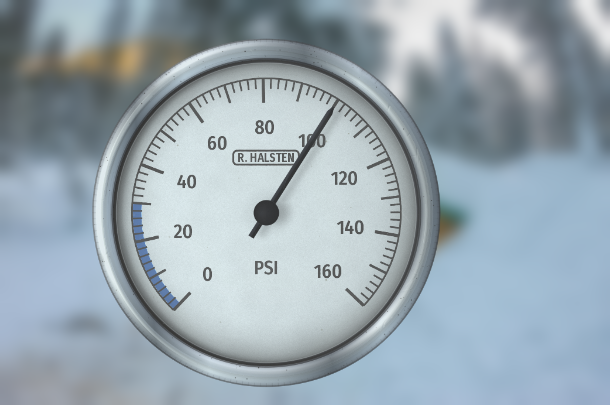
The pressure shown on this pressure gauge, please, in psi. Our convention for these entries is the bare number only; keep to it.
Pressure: 100
